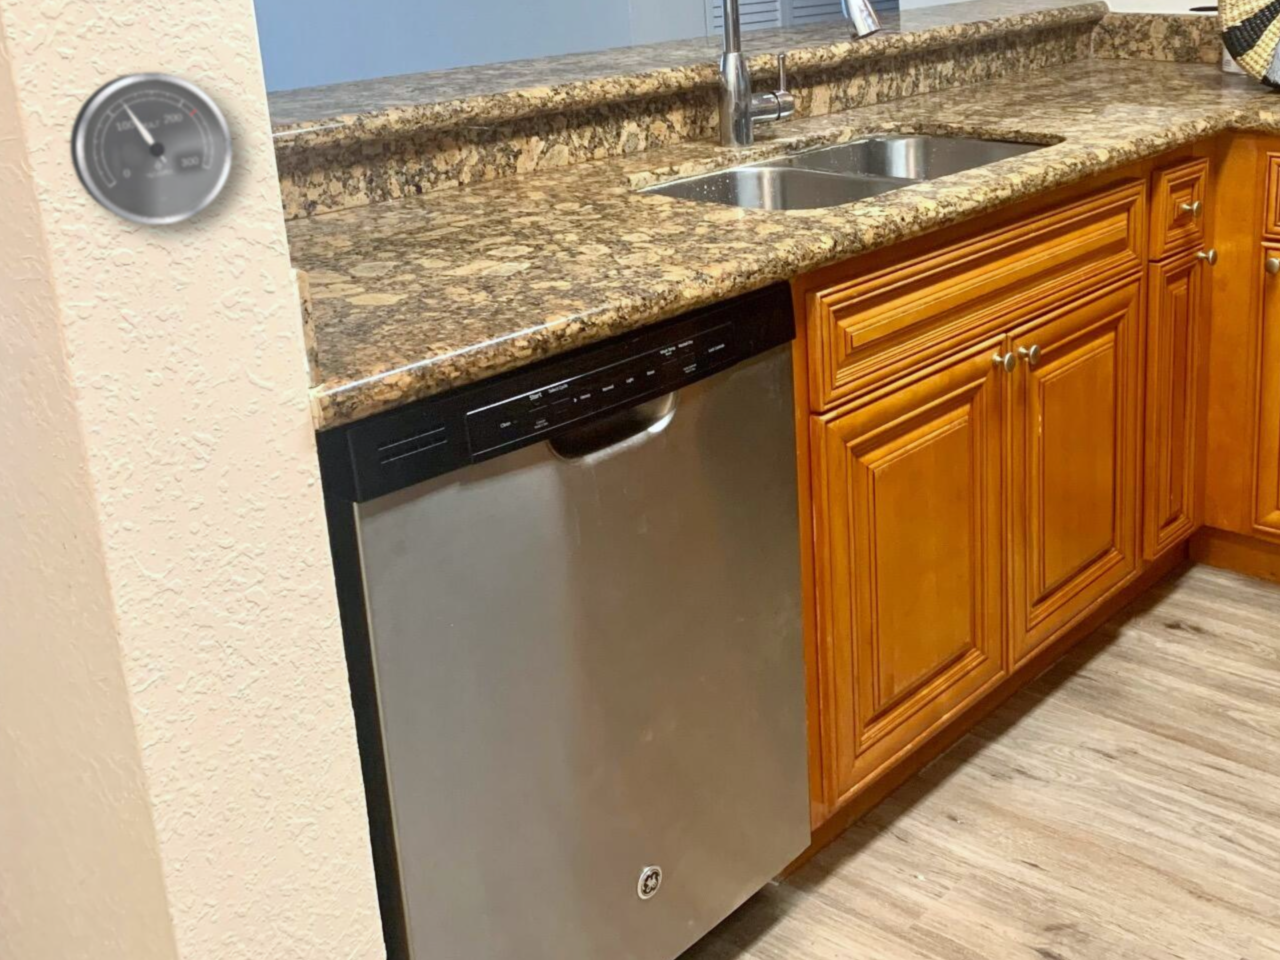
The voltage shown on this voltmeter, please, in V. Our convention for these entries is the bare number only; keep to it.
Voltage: 120
